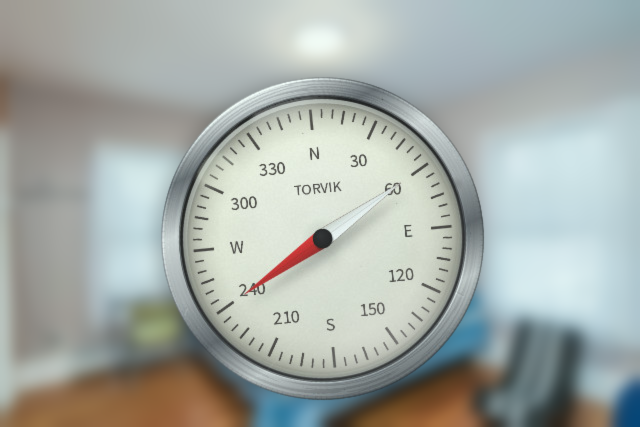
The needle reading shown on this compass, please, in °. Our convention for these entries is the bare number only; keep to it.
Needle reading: 240
